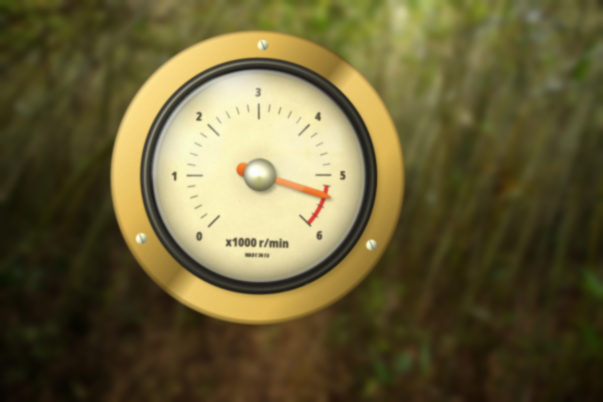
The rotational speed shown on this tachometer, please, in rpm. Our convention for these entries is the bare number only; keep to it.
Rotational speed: 5400
